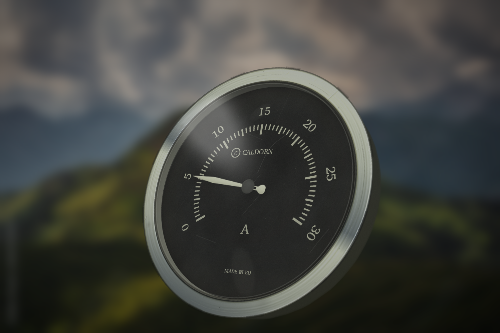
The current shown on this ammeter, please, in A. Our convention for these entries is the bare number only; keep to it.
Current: 5
